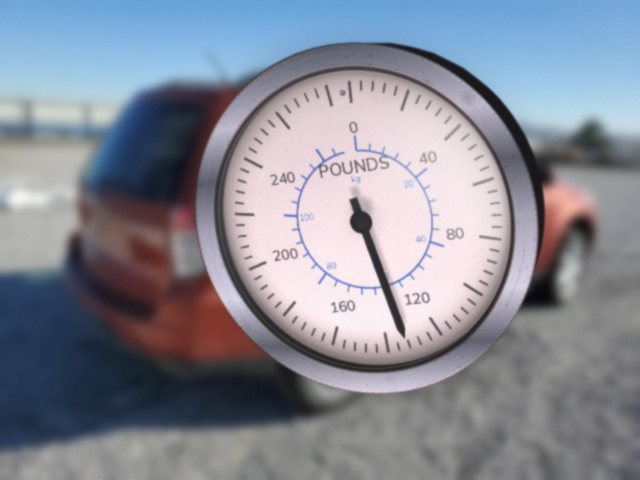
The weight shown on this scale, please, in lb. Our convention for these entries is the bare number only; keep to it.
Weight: 132
